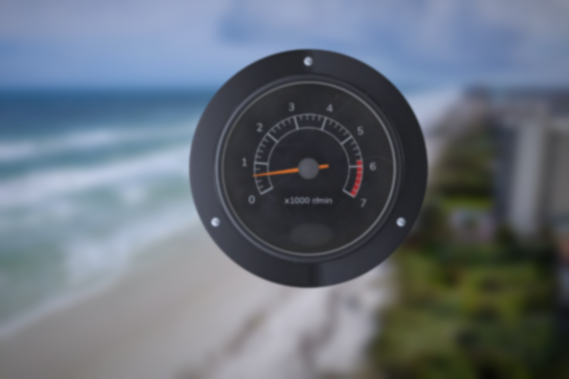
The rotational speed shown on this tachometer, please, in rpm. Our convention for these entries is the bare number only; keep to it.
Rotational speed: 600
